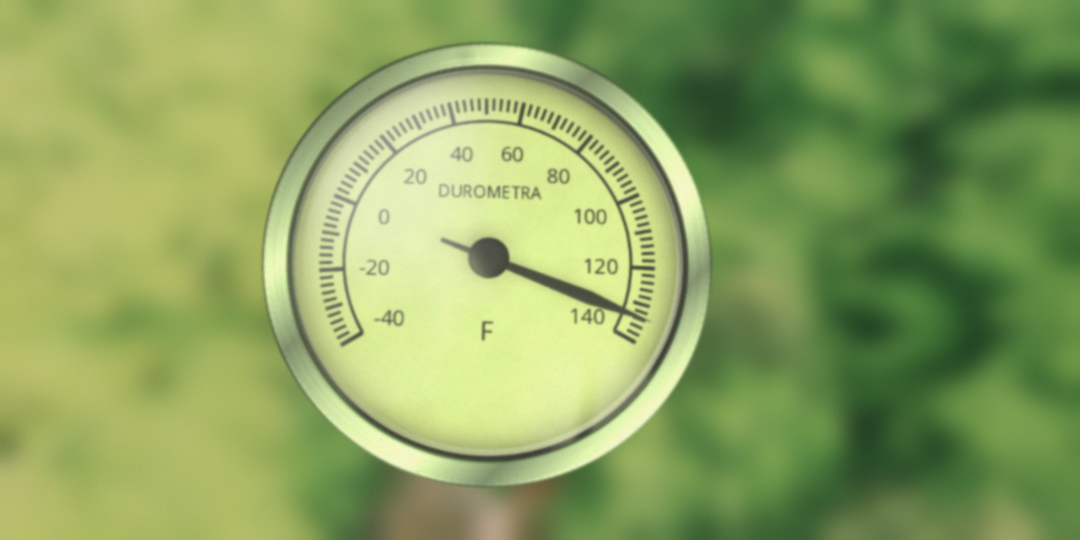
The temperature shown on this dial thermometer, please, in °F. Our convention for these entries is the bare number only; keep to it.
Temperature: 134
